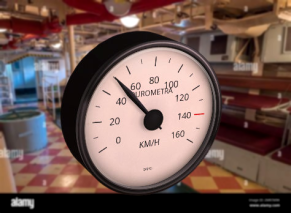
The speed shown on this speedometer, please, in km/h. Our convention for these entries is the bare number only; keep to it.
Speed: 50
